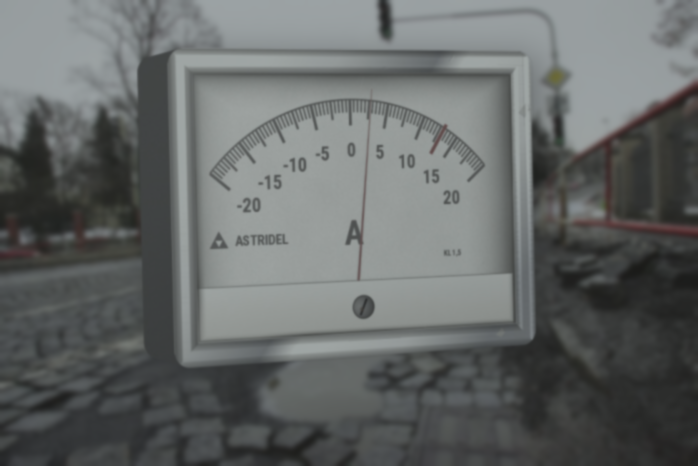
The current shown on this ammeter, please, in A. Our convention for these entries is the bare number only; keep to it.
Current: 2.5
